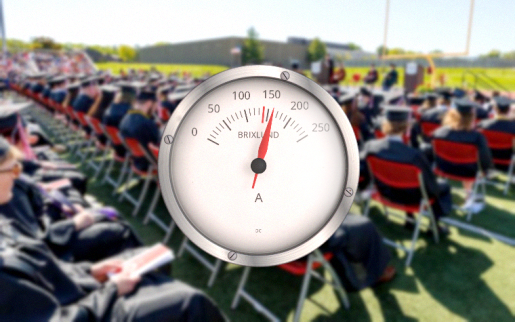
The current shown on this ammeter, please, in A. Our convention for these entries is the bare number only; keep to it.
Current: 160
